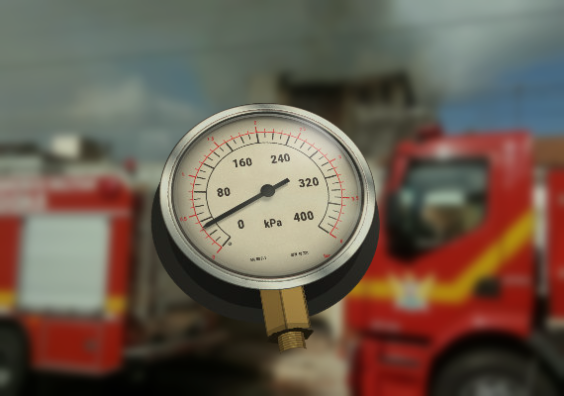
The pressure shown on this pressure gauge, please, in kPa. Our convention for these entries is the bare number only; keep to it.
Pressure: 30
